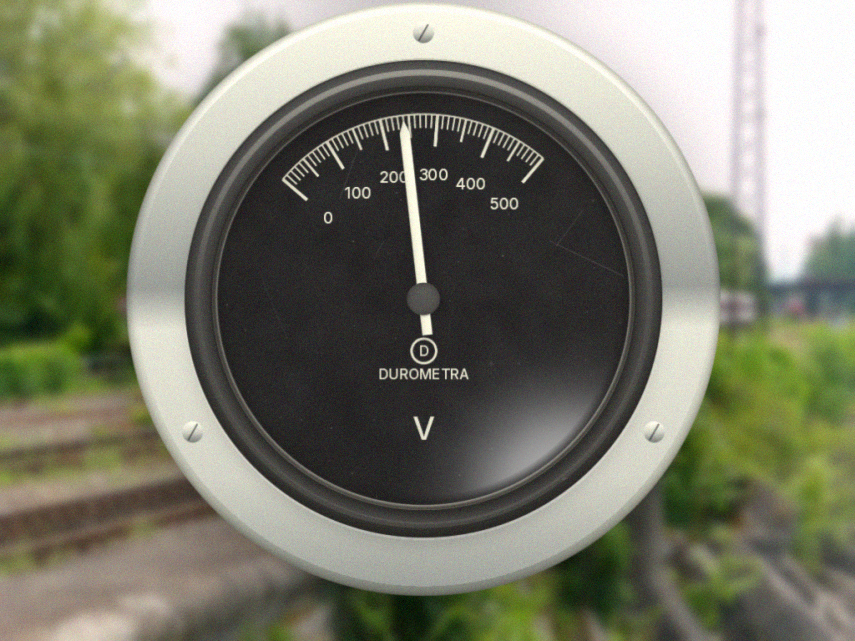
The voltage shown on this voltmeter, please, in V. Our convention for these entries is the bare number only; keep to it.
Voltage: 240
